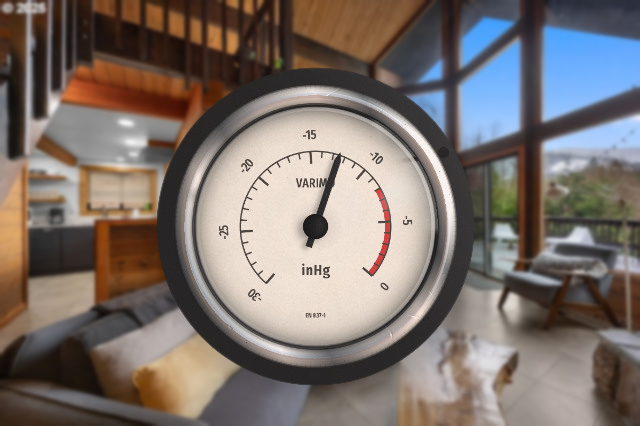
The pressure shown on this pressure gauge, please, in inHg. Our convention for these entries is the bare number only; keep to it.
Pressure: -12.5
